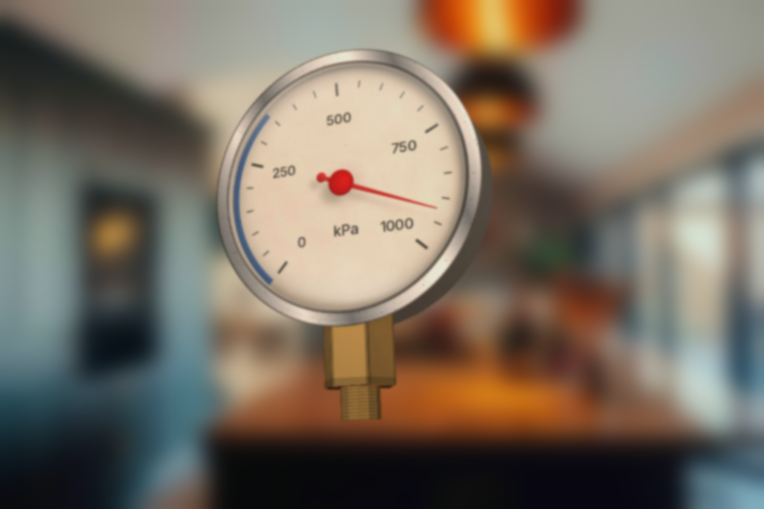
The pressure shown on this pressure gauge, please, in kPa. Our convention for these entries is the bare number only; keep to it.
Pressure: 925
